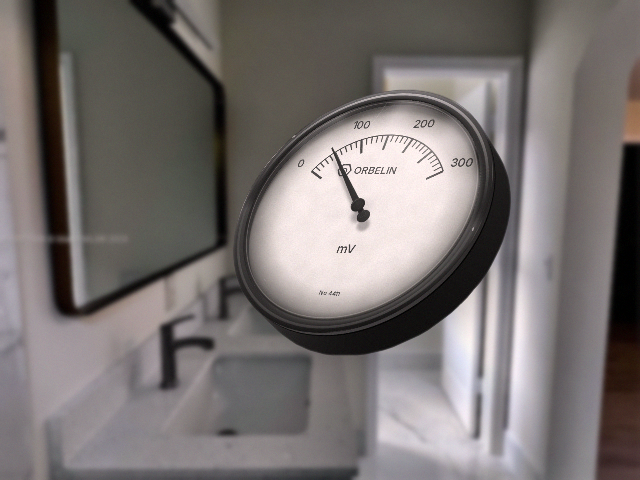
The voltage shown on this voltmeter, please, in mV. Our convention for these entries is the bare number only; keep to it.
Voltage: 50
